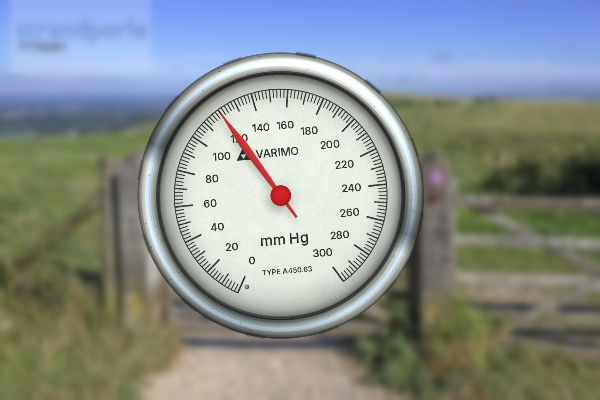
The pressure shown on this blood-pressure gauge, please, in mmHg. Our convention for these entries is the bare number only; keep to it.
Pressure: 120
